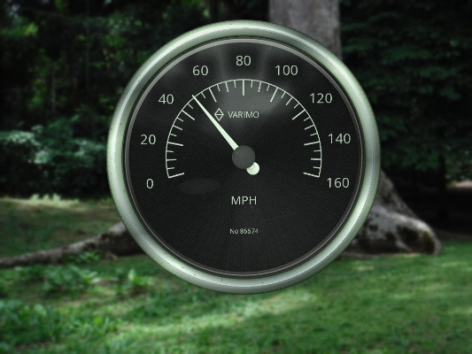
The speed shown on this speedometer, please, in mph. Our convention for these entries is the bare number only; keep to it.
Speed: 50
